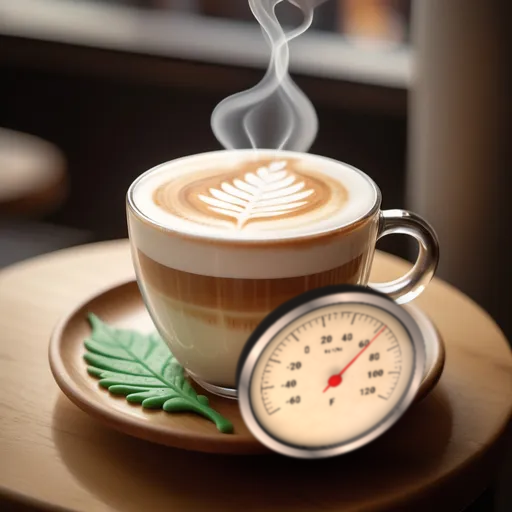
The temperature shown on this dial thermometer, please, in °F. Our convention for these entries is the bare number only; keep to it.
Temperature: 60
